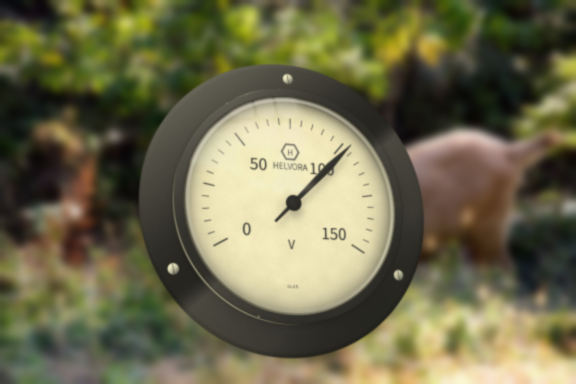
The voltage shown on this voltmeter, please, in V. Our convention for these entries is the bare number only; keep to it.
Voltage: 102.5
